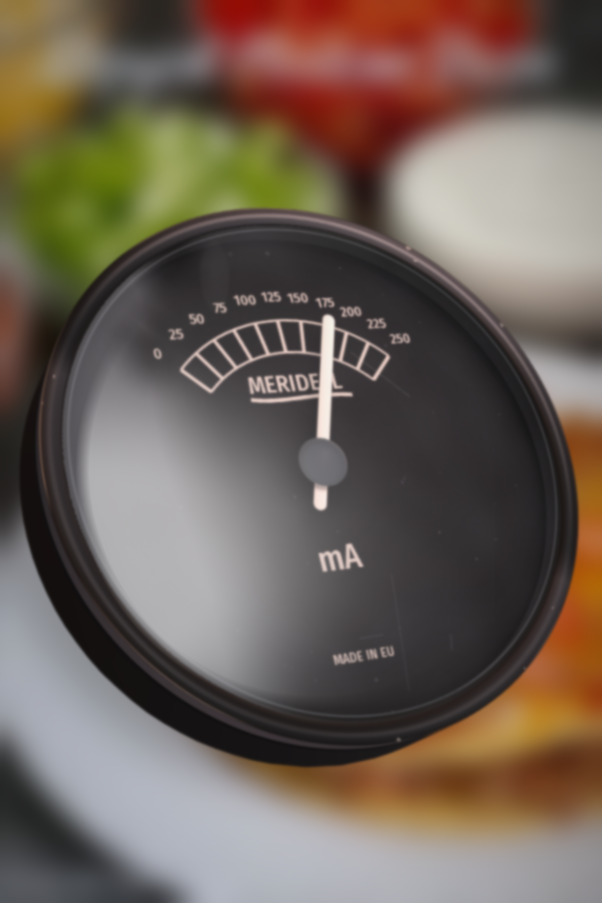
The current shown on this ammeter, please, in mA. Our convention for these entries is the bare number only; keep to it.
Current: 175
